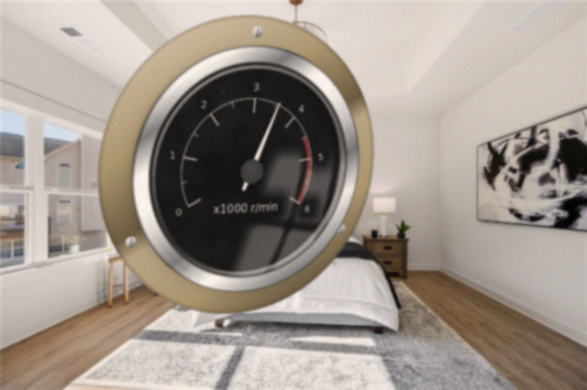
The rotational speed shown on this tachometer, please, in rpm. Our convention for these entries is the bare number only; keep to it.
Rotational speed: 3500
